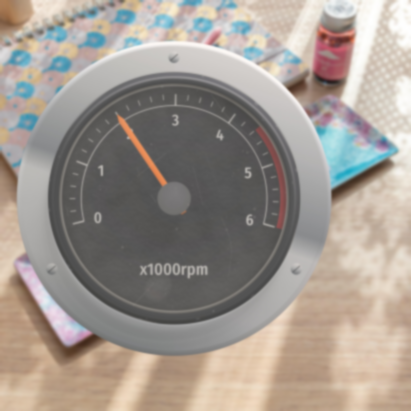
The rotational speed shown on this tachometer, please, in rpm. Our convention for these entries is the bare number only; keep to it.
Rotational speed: 2000
